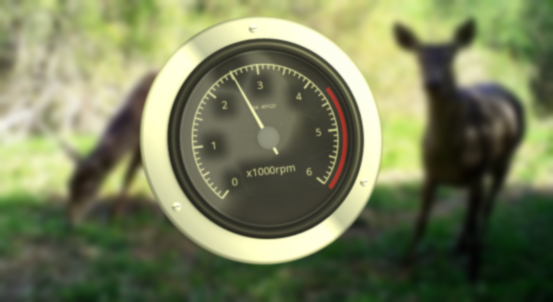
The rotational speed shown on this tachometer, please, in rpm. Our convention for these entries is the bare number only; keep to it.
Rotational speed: 2500
